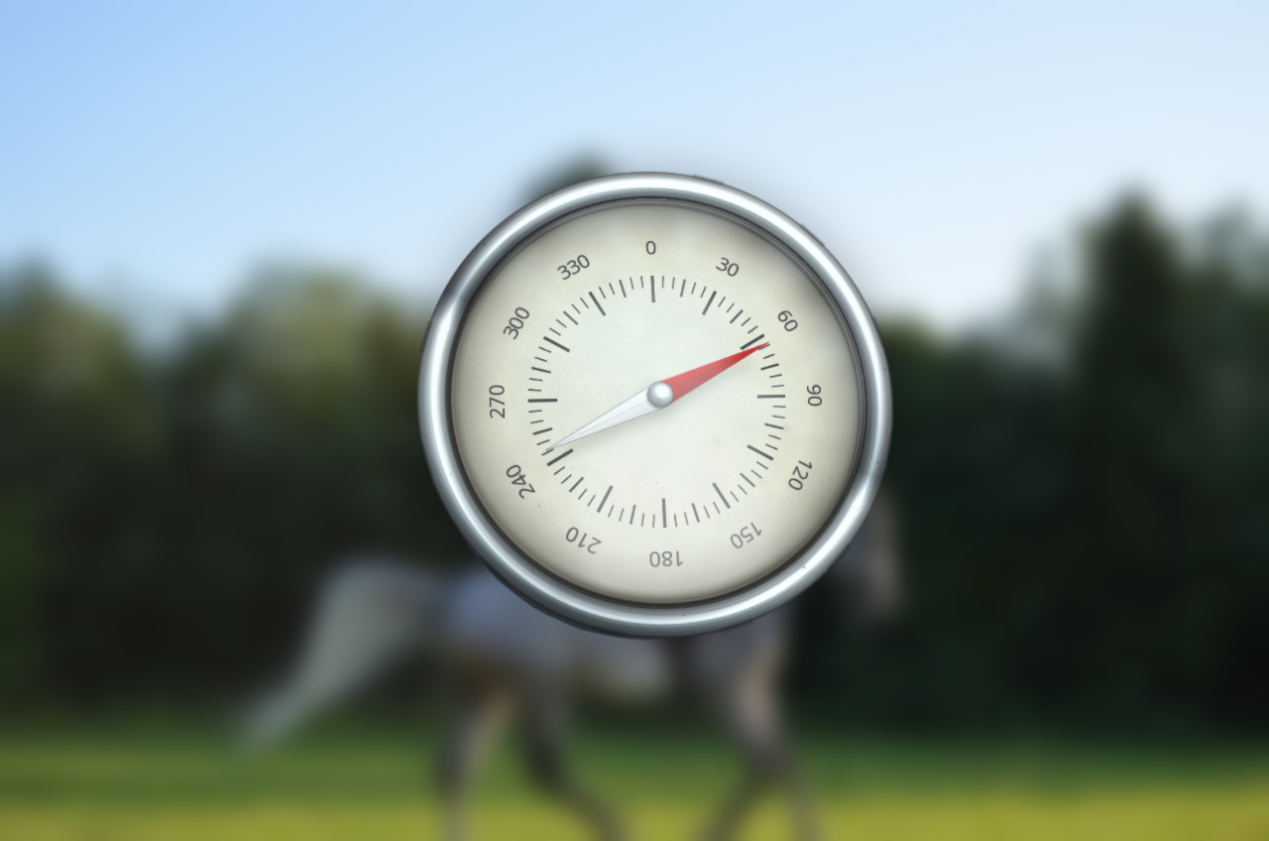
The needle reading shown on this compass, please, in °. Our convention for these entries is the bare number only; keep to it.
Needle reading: 65
